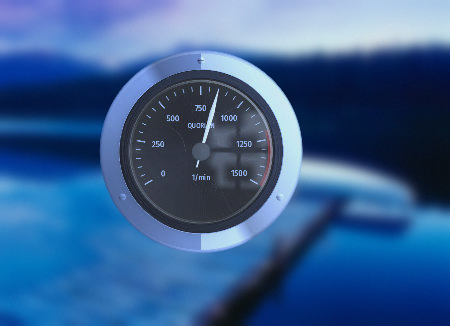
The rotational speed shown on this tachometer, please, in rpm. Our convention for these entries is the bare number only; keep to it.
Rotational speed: 850
